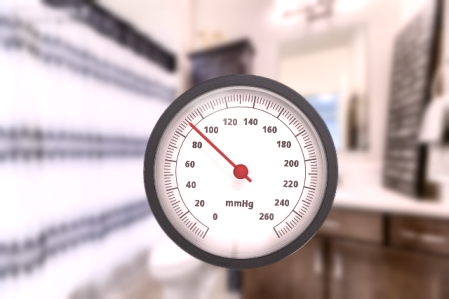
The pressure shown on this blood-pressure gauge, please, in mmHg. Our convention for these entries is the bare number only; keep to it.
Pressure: 90
